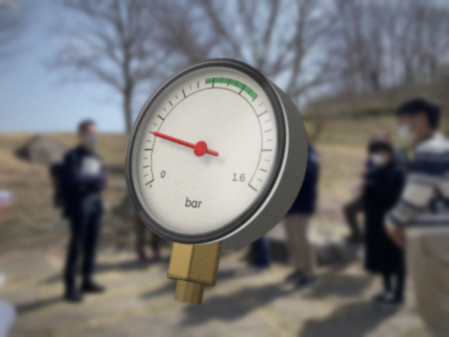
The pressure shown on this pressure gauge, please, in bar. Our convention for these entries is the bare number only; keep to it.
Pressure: 0.3
